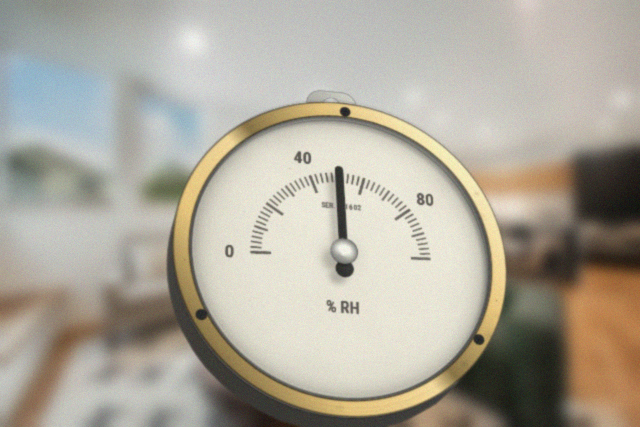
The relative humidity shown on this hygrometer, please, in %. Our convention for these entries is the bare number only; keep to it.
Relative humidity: 50
